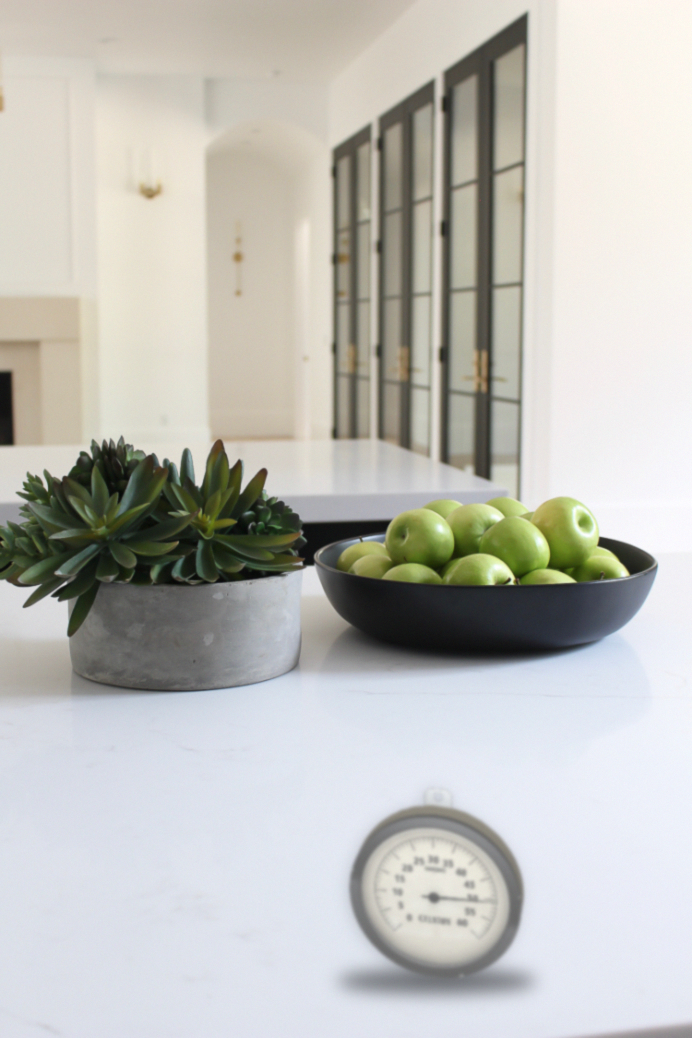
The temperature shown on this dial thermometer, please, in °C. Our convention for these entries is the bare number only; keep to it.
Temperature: 50
